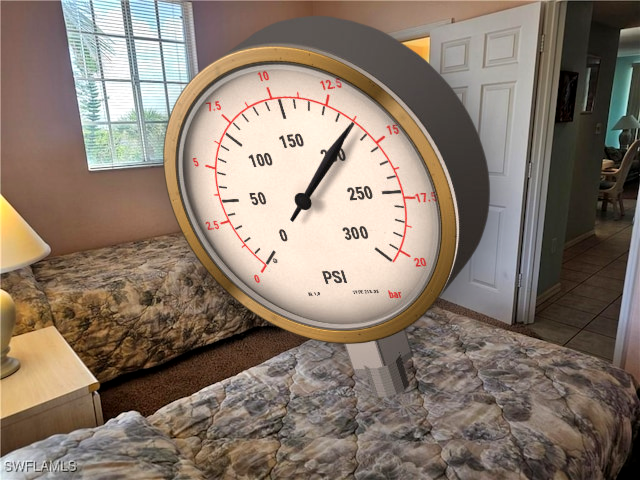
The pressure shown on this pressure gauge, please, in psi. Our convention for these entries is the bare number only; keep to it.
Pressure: 200
